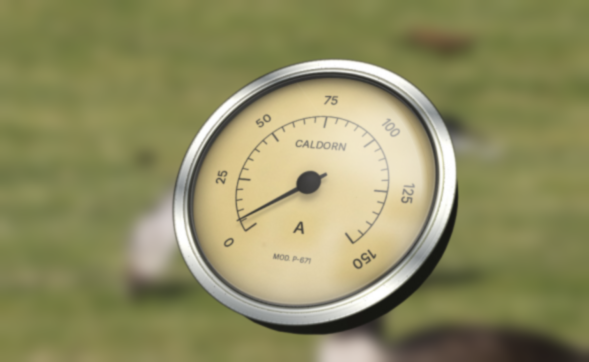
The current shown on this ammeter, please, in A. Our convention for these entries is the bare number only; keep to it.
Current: 5
